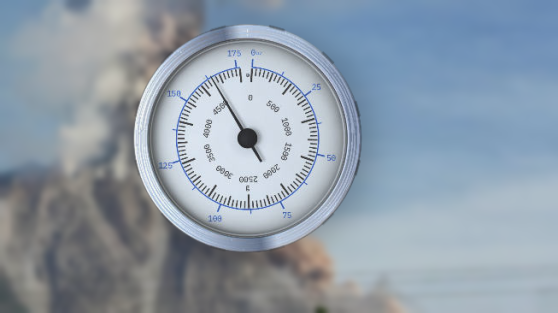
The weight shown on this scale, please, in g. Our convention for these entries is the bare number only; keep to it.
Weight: 4650
